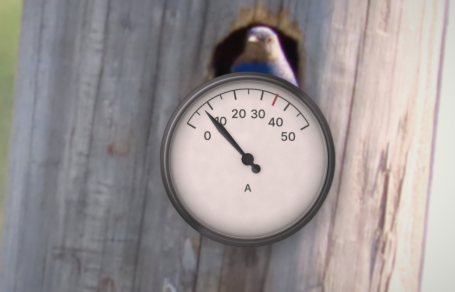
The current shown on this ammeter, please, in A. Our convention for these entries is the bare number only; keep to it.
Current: 7.5
